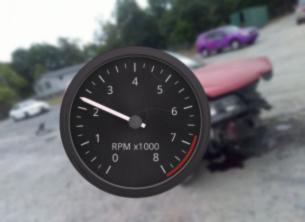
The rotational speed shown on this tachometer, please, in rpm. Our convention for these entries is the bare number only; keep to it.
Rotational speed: 2250
